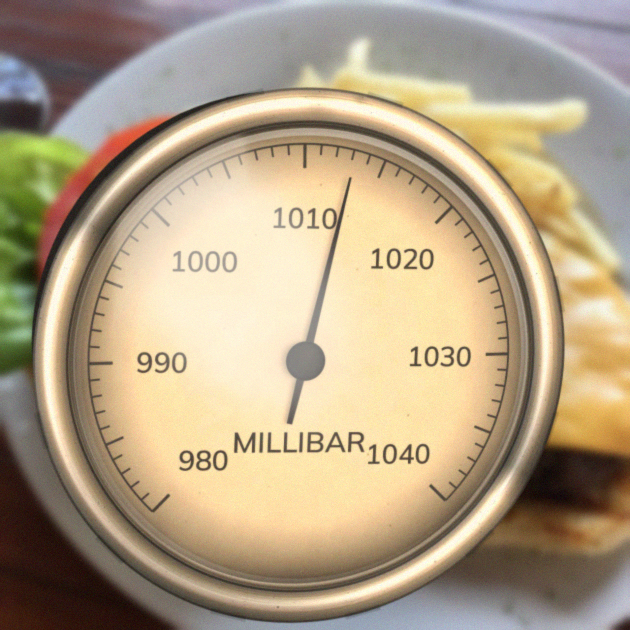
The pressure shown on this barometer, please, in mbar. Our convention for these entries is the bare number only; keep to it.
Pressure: 1013
